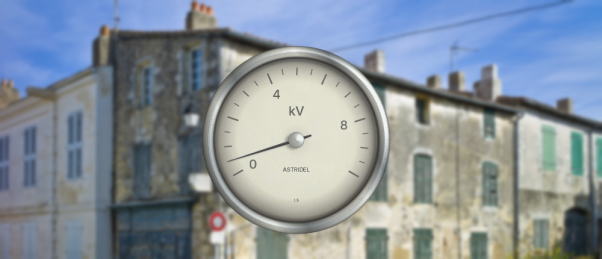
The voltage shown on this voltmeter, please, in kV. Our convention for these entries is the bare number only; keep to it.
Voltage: 0.5
